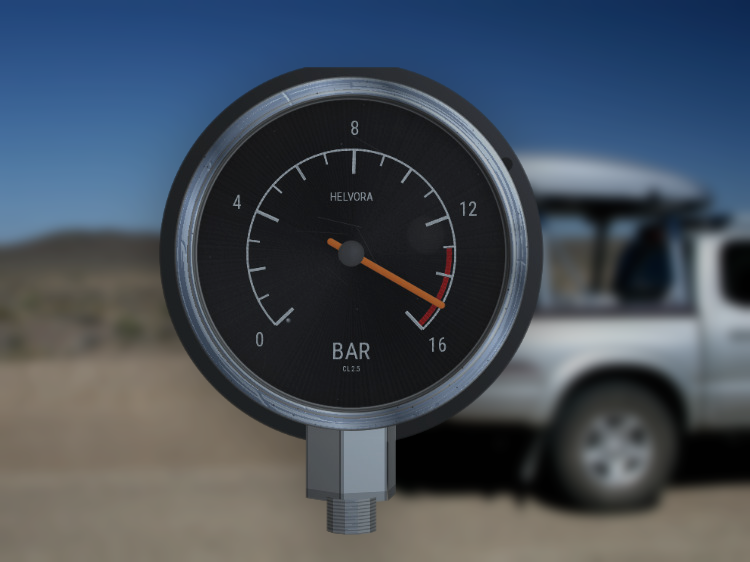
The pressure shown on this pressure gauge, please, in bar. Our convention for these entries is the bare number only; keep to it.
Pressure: 15
